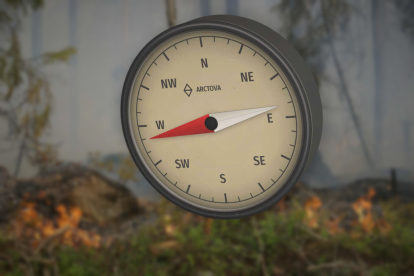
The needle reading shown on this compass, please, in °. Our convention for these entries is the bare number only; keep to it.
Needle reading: 260
